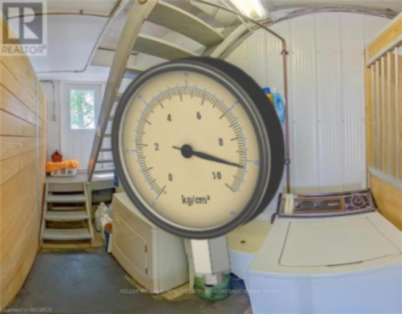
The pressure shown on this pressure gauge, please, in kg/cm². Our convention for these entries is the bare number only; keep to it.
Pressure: 9
